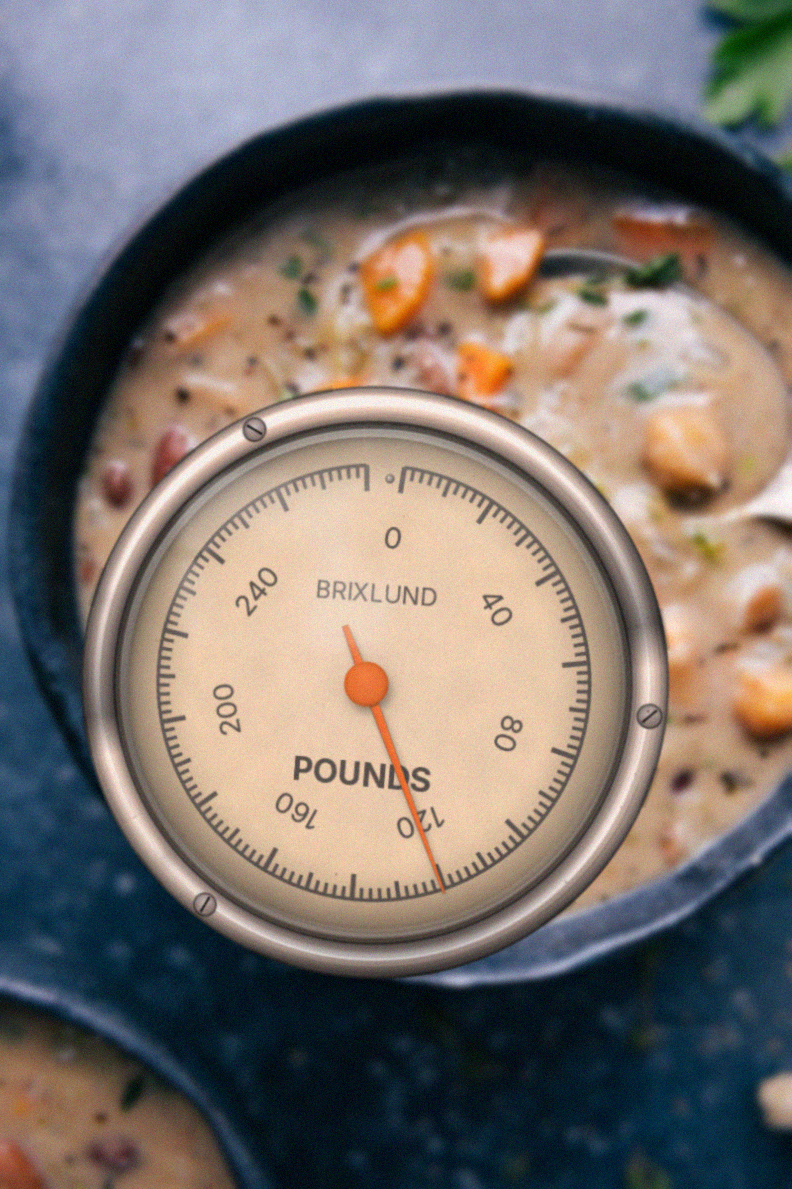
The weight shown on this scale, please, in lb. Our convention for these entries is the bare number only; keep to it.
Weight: 120
